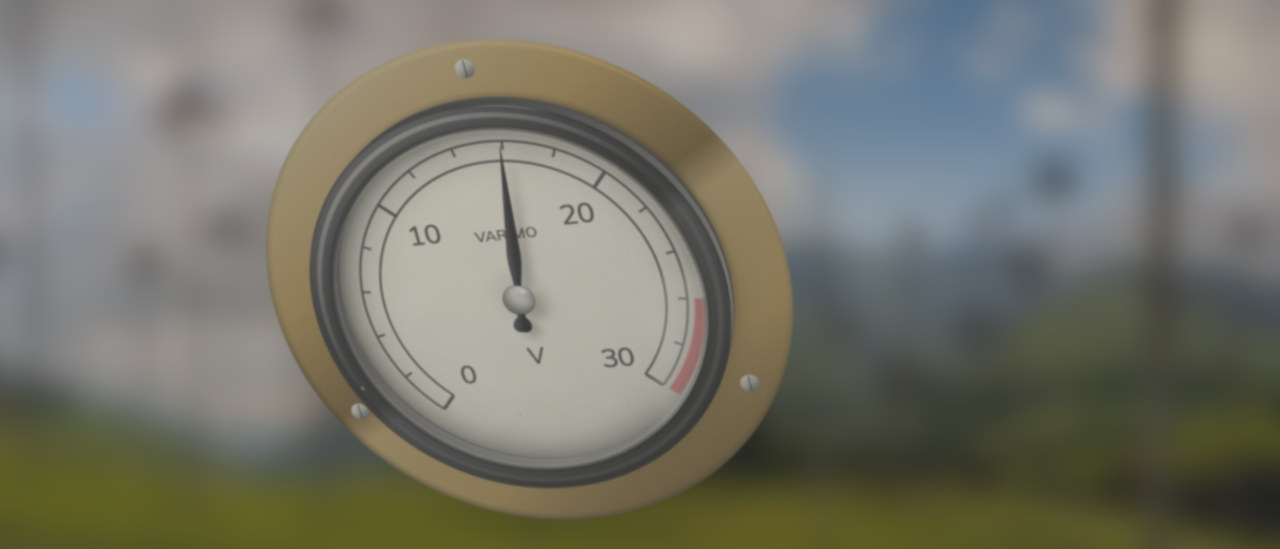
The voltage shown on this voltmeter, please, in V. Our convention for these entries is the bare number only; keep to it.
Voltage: 16
